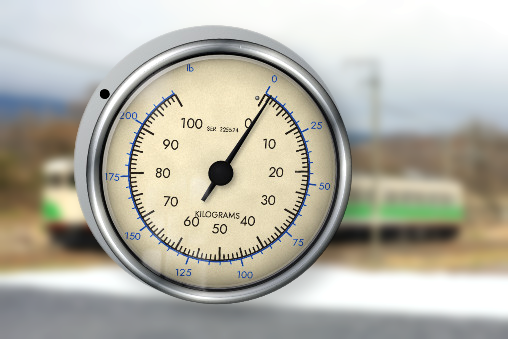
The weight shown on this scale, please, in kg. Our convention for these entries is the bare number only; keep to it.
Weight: 1
